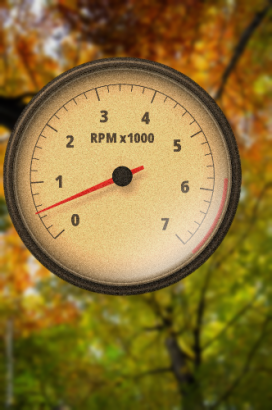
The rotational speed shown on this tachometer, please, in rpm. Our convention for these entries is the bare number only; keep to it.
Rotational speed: 500
